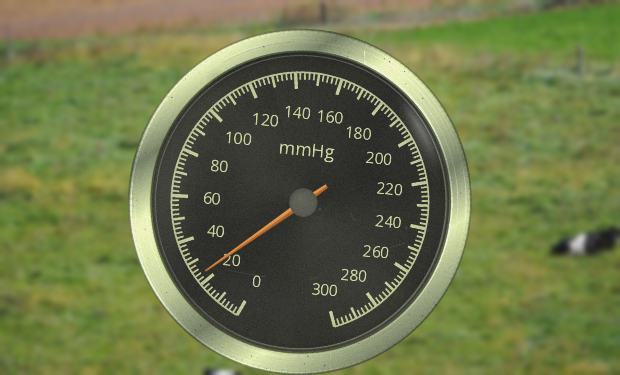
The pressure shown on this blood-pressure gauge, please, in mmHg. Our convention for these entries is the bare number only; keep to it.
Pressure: 24
